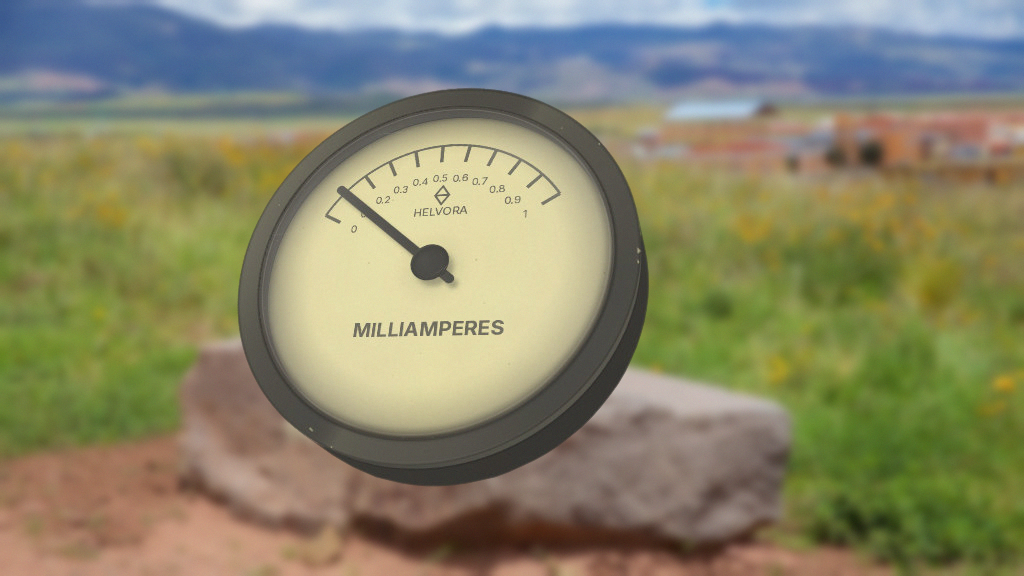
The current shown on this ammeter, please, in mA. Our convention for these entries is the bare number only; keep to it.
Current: 0.1
